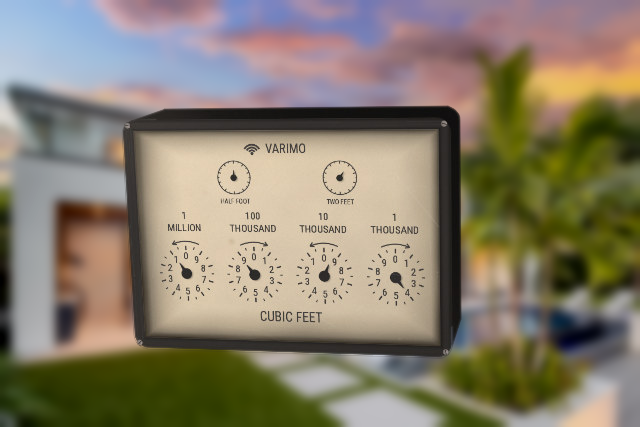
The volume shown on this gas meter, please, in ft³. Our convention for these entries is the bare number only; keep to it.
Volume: 89400
